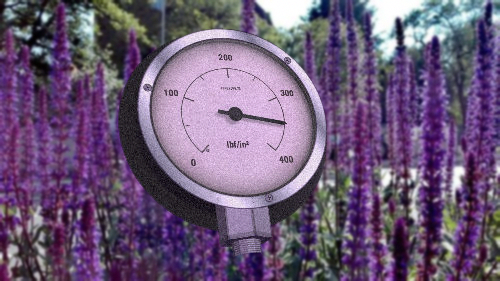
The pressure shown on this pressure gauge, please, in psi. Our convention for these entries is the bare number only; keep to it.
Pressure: 350
